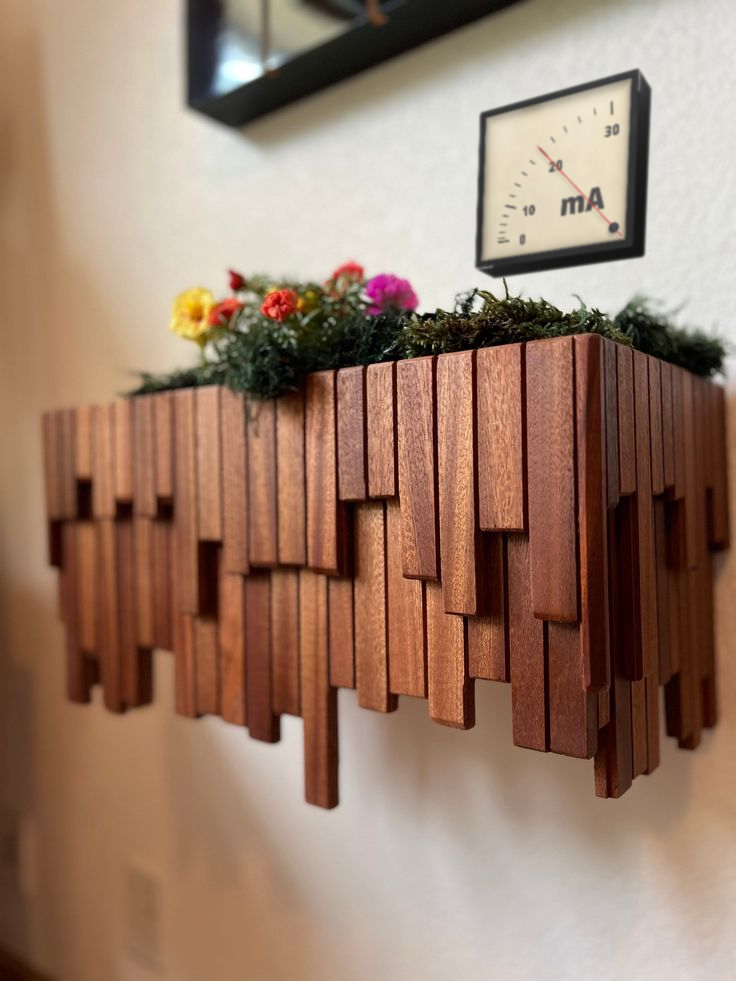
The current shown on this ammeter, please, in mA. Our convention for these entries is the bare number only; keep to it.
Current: 20
